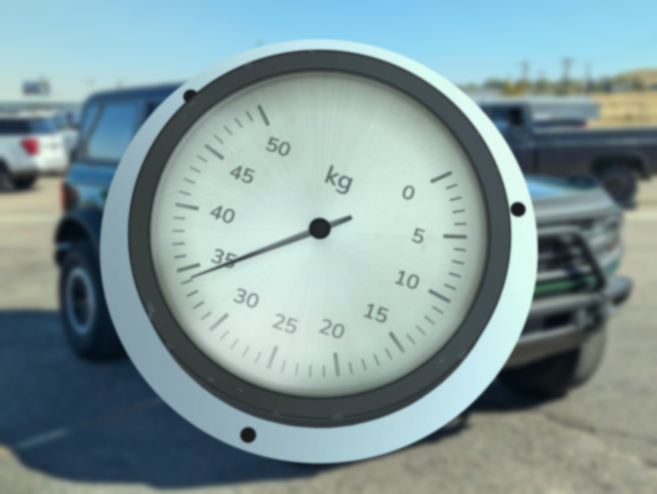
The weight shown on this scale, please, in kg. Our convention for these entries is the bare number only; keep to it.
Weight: 34
